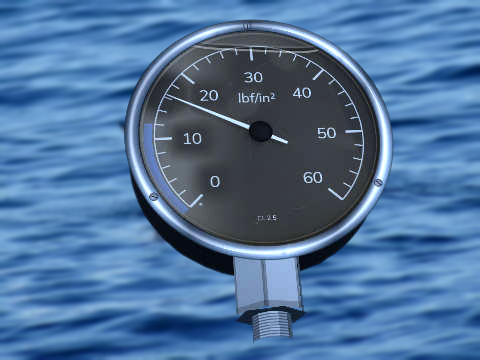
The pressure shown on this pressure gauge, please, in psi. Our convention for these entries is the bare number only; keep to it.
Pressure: 16
